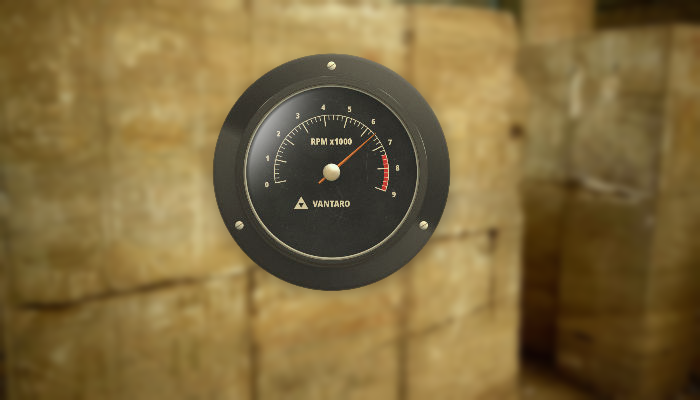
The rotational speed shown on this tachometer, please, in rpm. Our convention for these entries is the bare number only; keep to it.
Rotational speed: 6400
